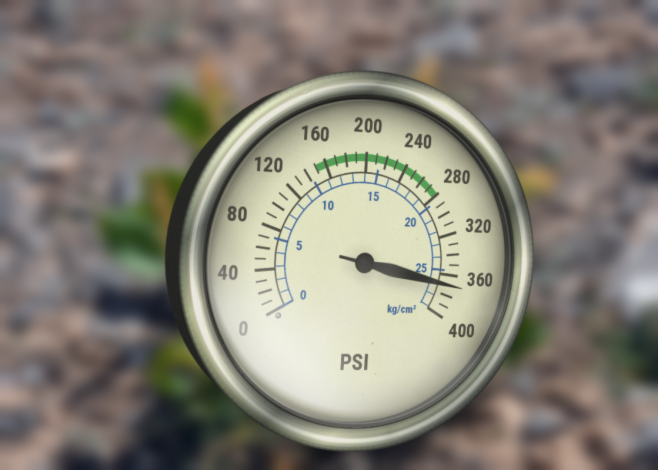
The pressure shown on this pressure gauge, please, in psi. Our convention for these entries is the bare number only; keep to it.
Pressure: 370
